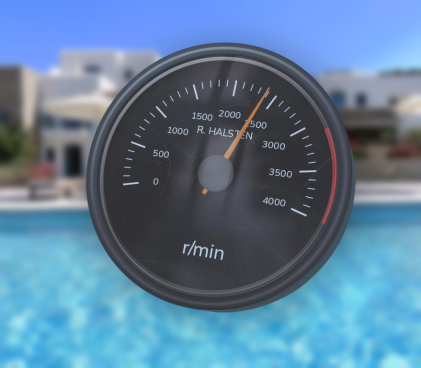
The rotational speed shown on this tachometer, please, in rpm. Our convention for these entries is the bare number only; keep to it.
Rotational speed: 2400
